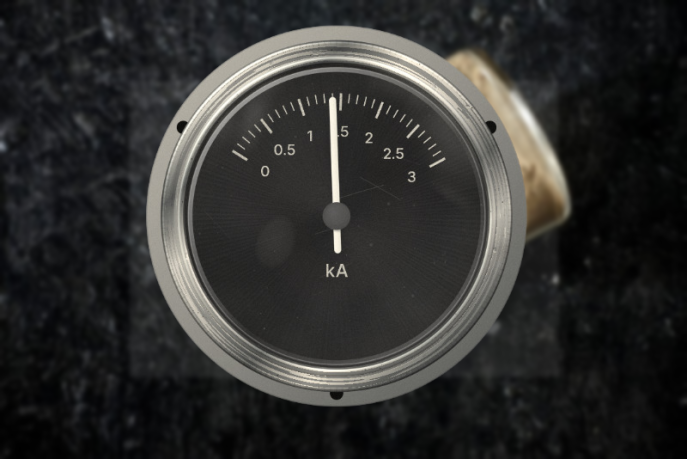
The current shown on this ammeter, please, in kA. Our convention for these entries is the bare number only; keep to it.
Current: 1.4
